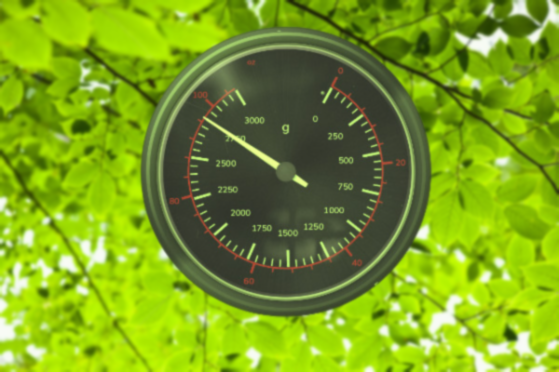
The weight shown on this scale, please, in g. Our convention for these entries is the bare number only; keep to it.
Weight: 2750
